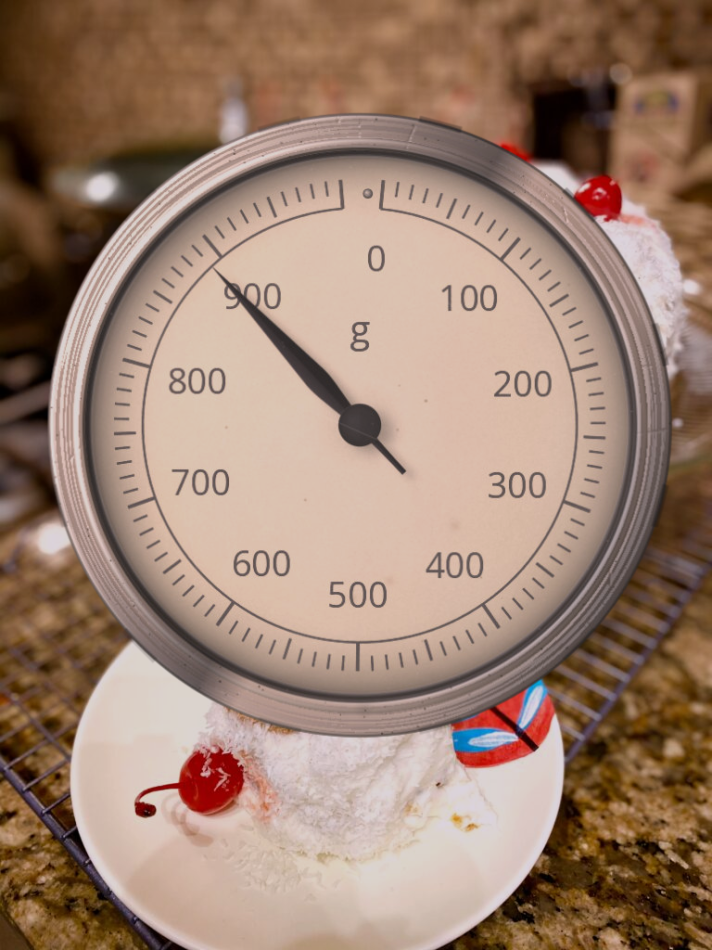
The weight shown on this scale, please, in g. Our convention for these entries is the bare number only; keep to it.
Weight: 890
